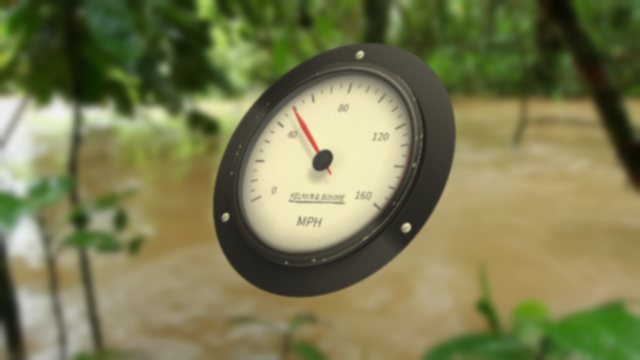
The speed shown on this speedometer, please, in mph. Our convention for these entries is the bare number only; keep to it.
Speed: 50
